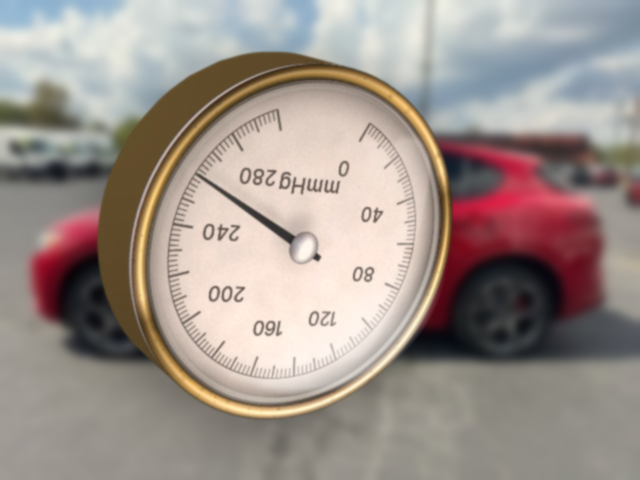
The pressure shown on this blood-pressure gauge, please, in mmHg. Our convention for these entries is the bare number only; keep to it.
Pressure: 260
